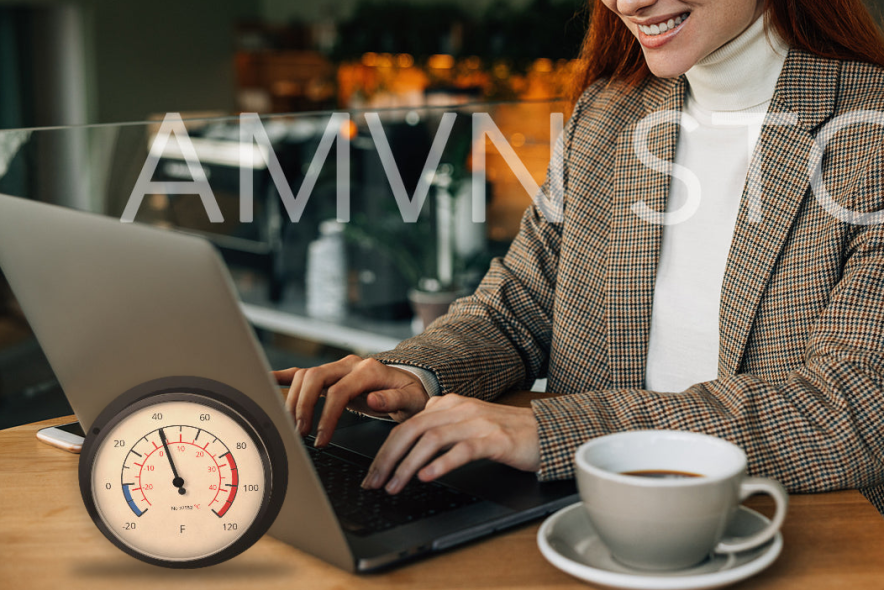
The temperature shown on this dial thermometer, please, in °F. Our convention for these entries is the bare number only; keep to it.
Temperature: 40
